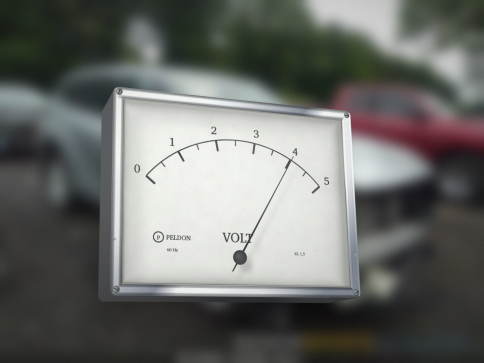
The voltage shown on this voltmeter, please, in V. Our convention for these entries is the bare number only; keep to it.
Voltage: 4
